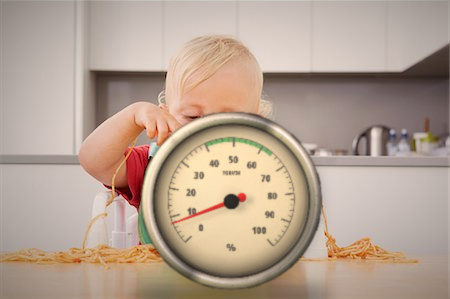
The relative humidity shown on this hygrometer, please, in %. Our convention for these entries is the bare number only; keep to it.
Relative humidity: 8
